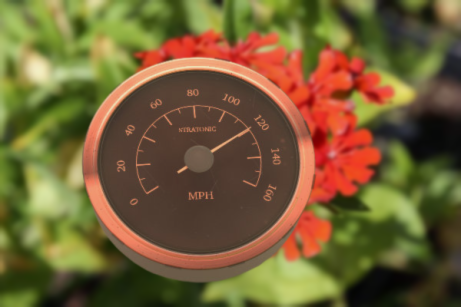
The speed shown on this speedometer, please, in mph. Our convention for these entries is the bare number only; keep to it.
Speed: 120
